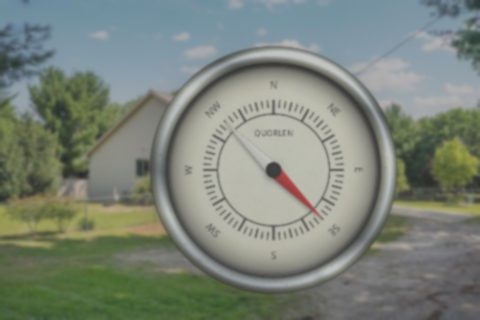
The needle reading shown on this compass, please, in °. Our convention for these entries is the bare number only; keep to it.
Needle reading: 135
